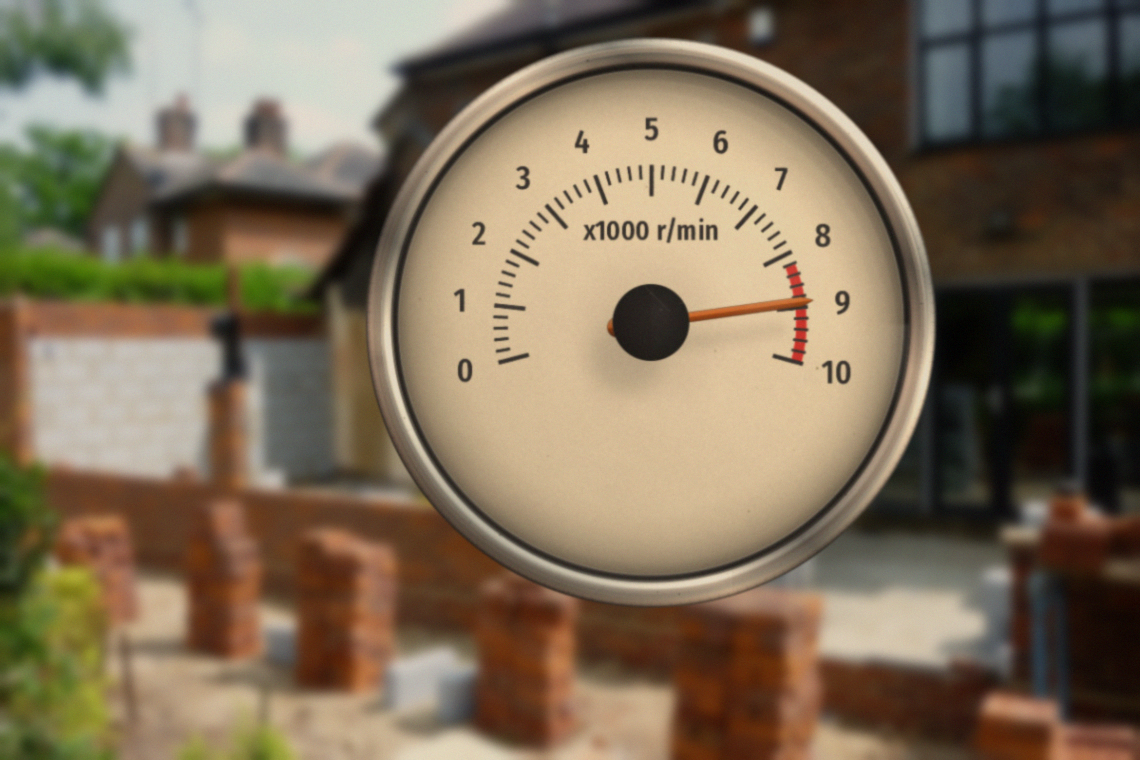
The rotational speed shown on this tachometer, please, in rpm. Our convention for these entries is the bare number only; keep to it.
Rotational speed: 8900
